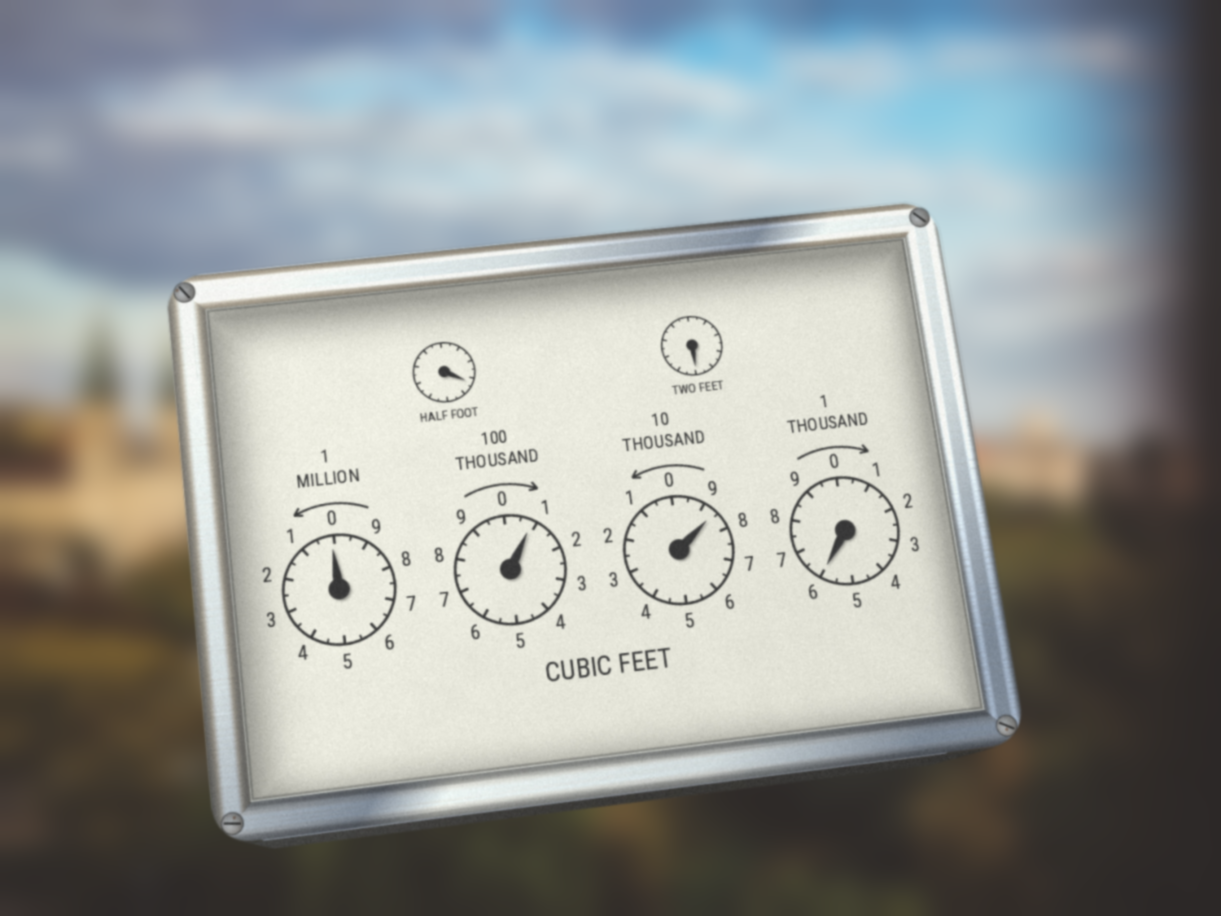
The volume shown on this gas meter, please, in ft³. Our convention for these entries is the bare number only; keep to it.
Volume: 8600
